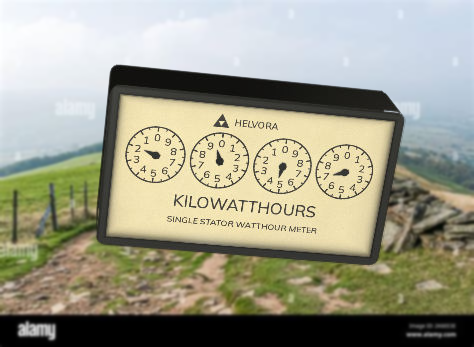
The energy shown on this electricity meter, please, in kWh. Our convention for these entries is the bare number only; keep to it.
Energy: 1947
